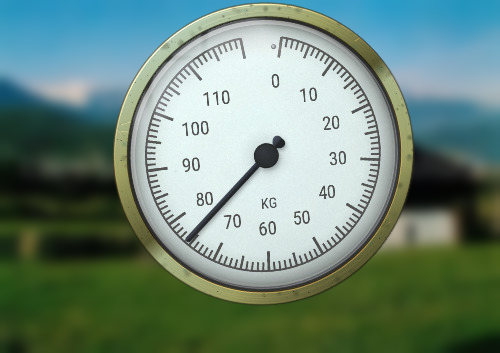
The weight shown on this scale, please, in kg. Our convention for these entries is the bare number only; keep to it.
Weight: 76
